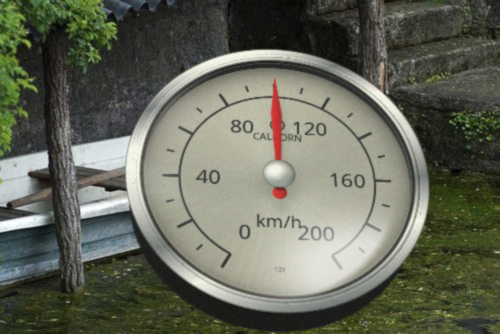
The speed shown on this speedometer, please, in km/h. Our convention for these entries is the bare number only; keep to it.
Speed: 100
